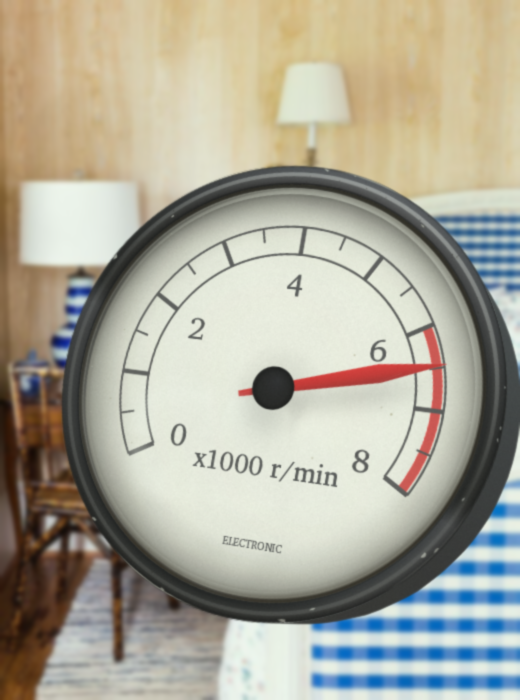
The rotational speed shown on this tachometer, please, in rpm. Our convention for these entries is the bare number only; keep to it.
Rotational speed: 6500
